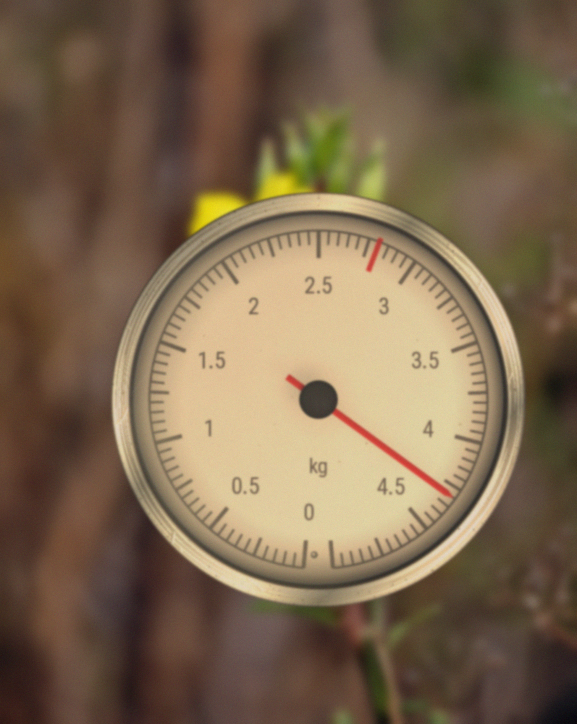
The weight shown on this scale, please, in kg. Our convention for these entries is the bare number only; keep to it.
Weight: 4.3
